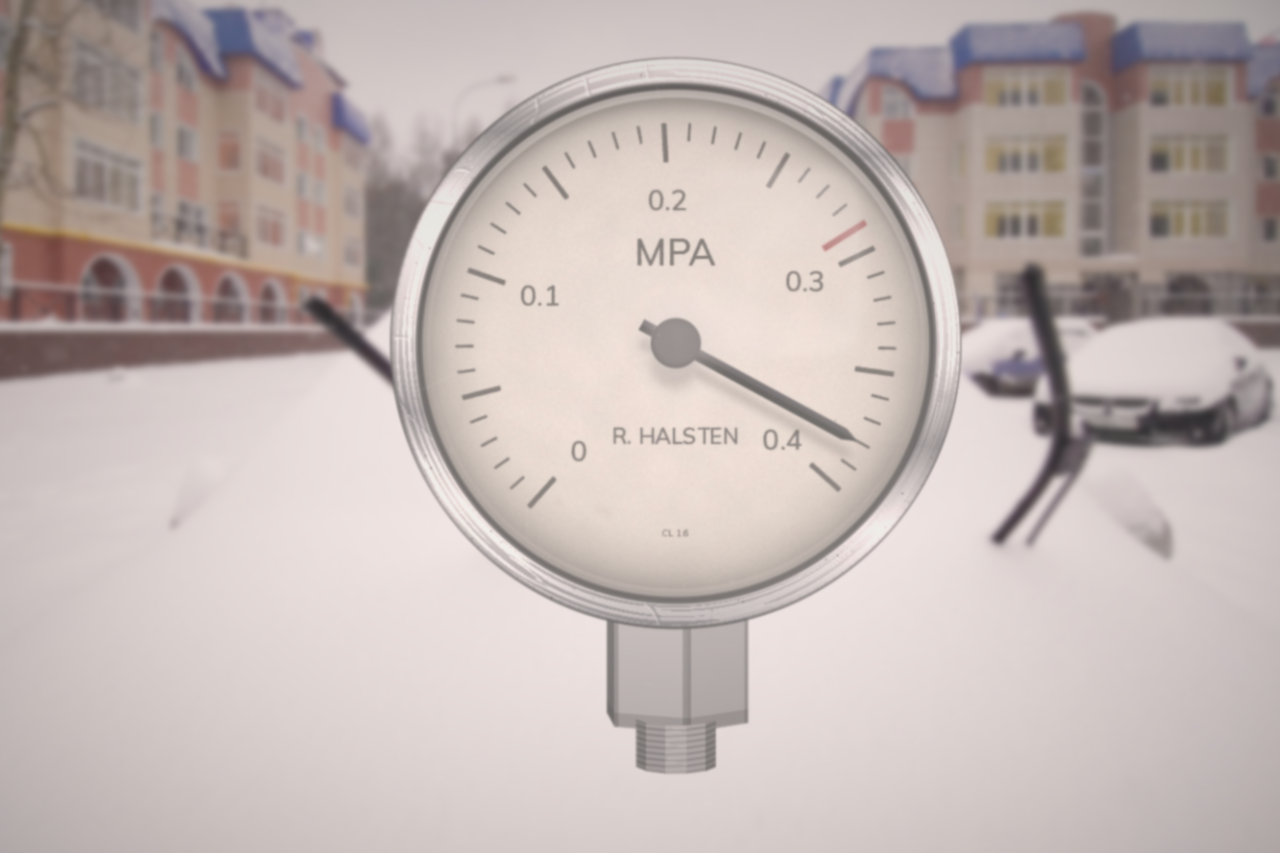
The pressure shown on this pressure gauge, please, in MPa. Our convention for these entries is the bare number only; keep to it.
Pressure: 0.38
